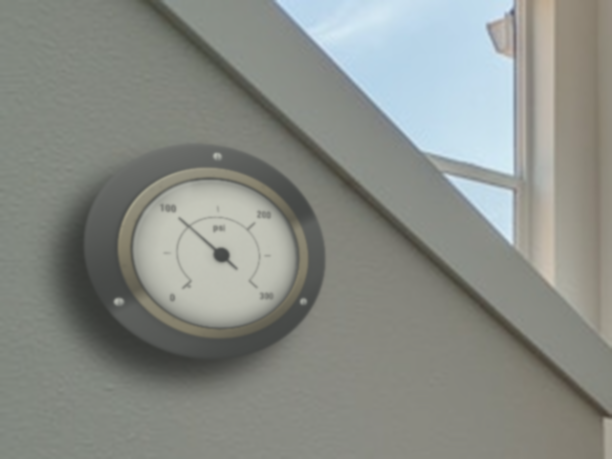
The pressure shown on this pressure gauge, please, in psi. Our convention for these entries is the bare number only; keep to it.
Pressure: 100
